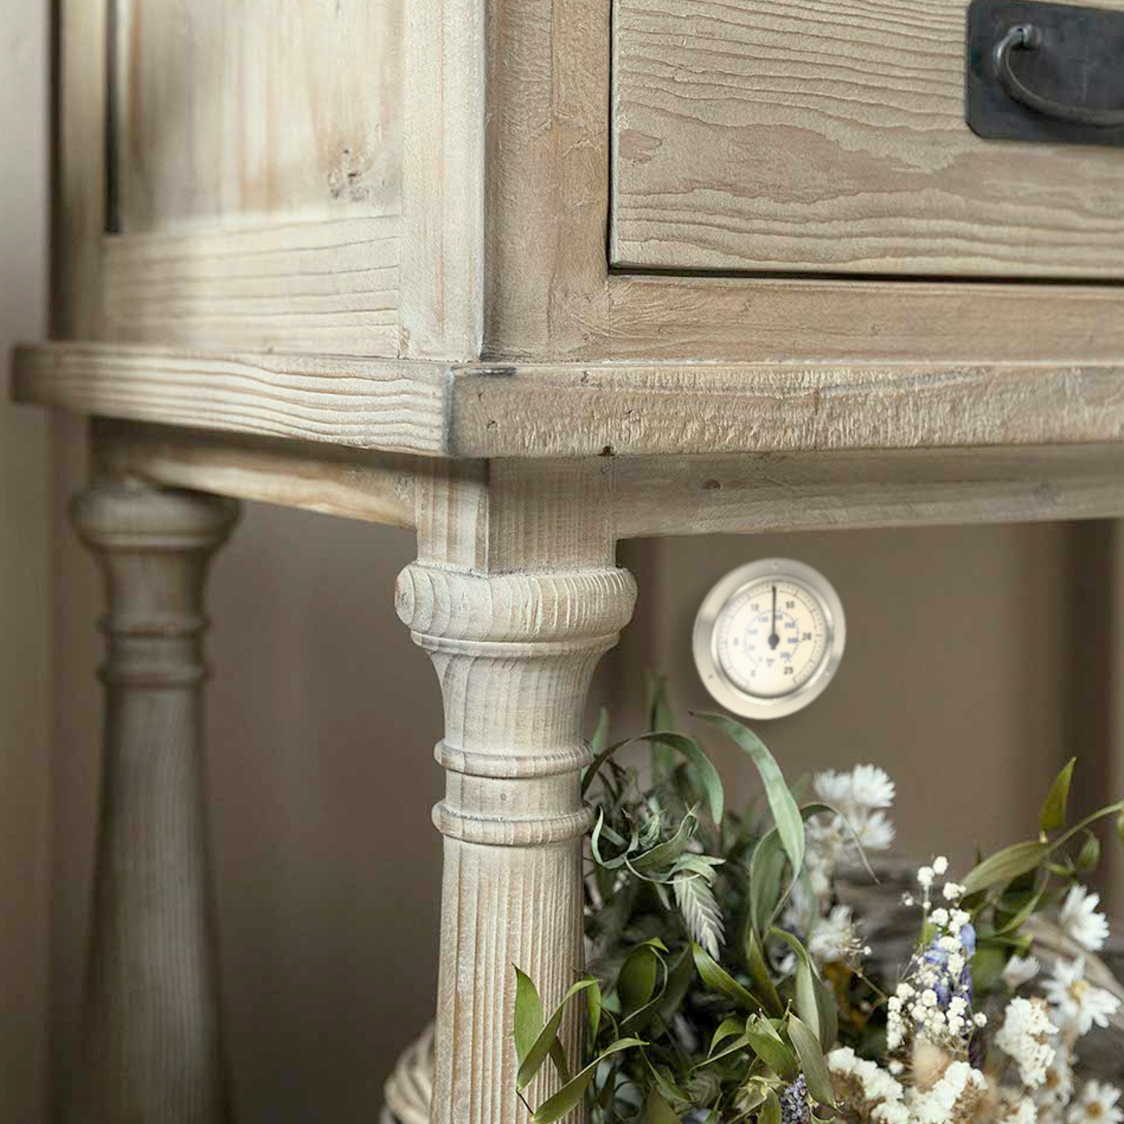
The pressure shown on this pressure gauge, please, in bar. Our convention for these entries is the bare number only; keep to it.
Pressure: 12.5
